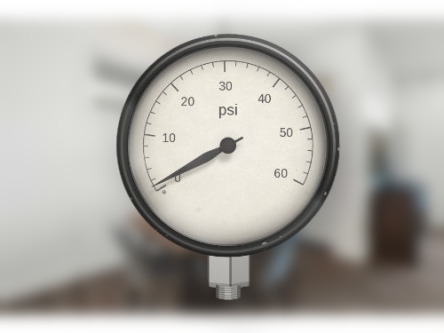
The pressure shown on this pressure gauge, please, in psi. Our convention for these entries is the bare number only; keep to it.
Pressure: 1
